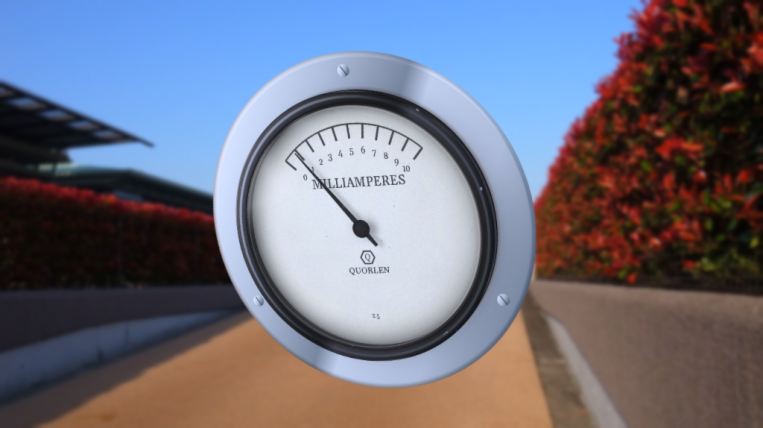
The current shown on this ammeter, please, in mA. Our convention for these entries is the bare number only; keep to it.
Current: 1
